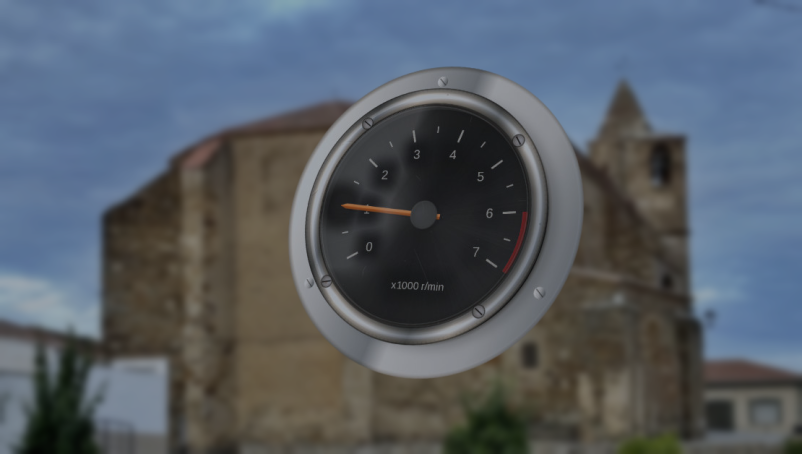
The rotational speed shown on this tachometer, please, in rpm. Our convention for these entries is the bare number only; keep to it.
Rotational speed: 1000
